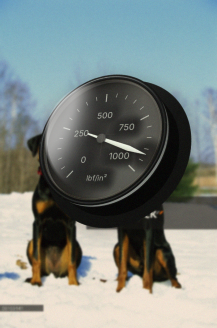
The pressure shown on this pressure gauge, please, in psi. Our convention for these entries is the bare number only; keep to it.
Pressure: 925
